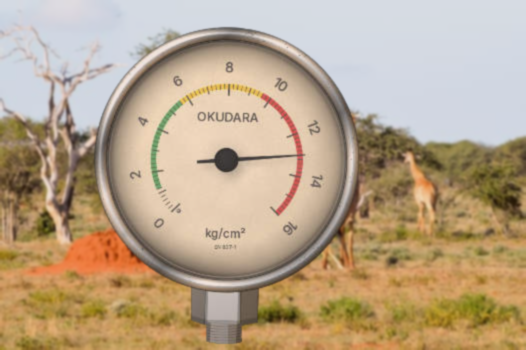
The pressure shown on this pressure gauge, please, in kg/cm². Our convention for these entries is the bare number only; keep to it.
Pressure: 13
